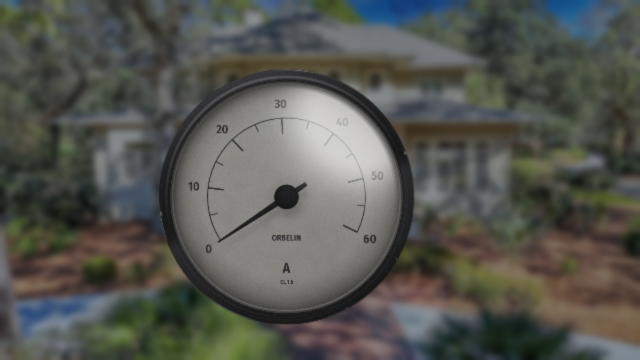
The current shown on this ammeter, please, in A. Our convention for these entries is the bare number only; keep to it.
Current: 0
